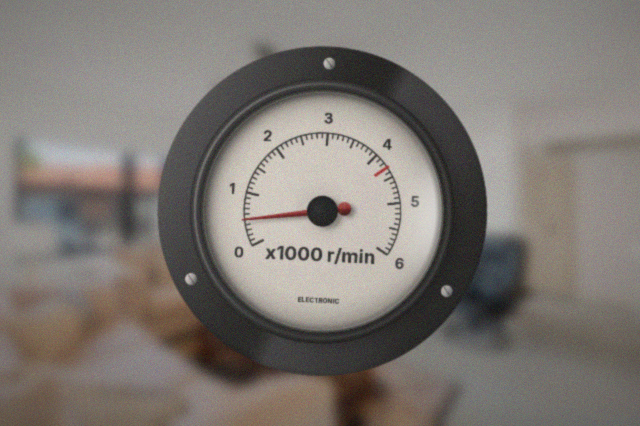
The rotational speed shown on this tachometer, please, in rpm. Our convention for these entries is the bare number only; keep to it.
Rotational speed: 500
